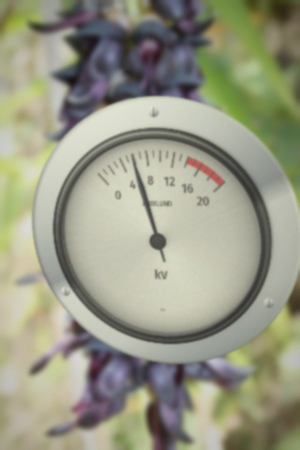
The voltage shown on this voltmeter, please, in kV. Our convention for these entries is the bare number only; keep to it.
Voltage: 6
